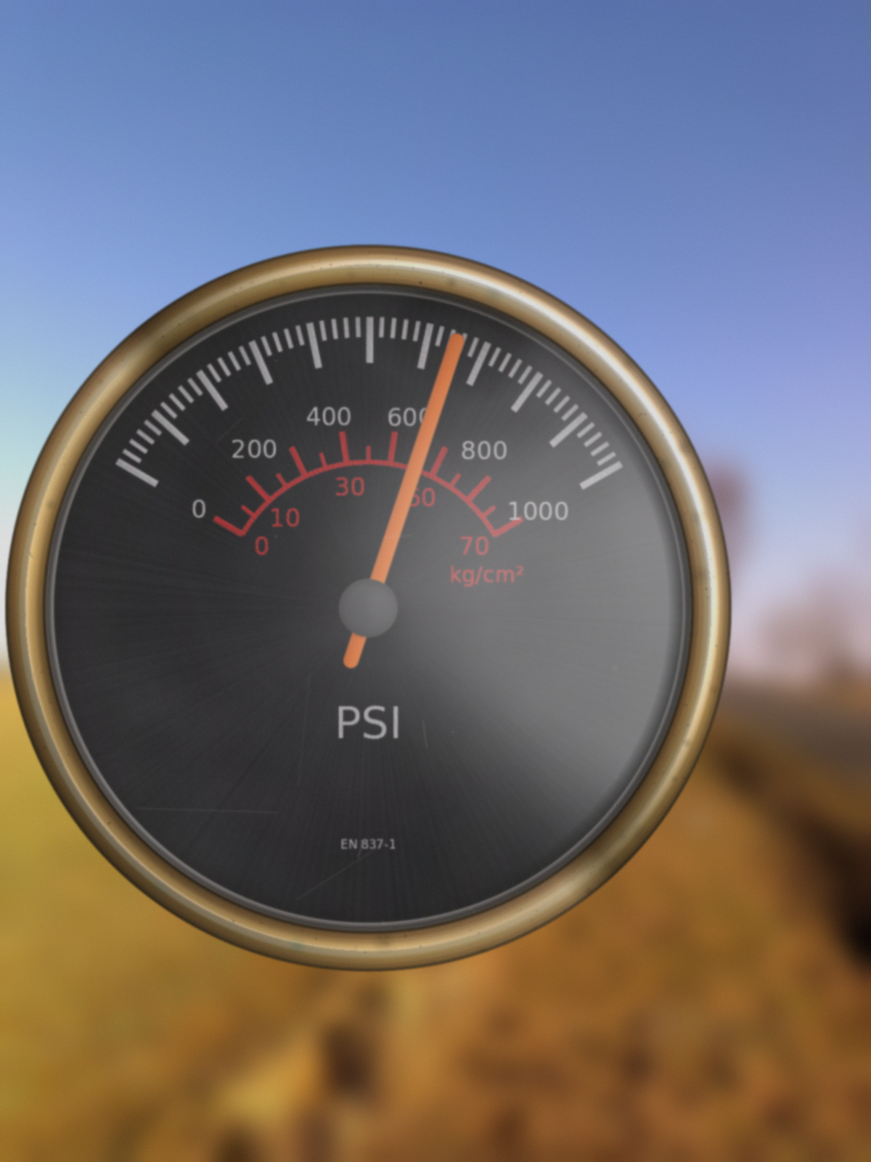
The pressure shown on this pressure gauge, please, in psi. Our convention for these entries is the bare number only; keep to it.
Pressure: 650
